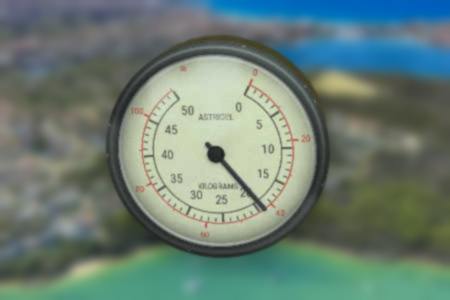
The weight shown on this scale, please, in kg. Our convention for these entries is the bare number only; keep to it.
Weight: 19
